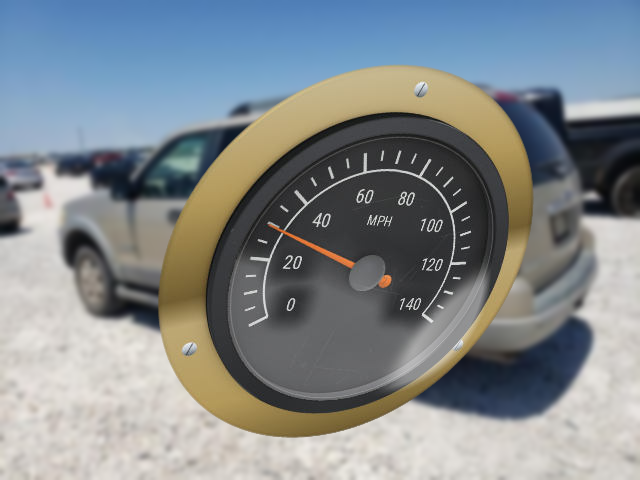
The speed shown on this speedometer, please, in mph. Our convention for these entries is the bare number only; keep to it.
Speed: 30
